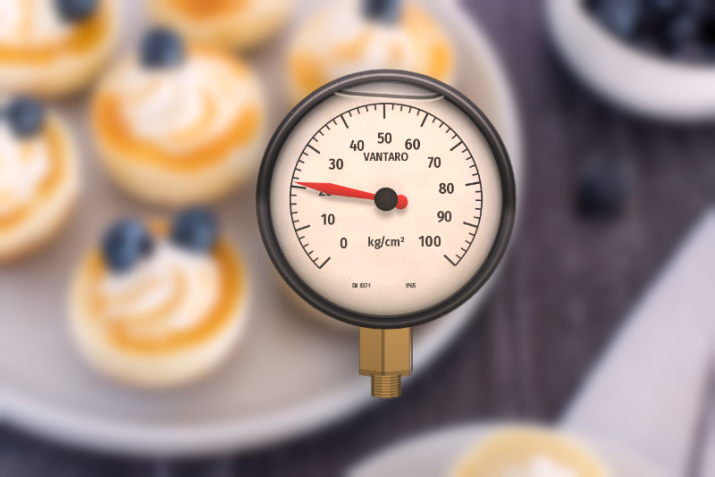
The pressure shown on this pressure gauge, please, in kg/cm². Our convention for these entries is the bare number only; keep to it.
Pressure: 21
